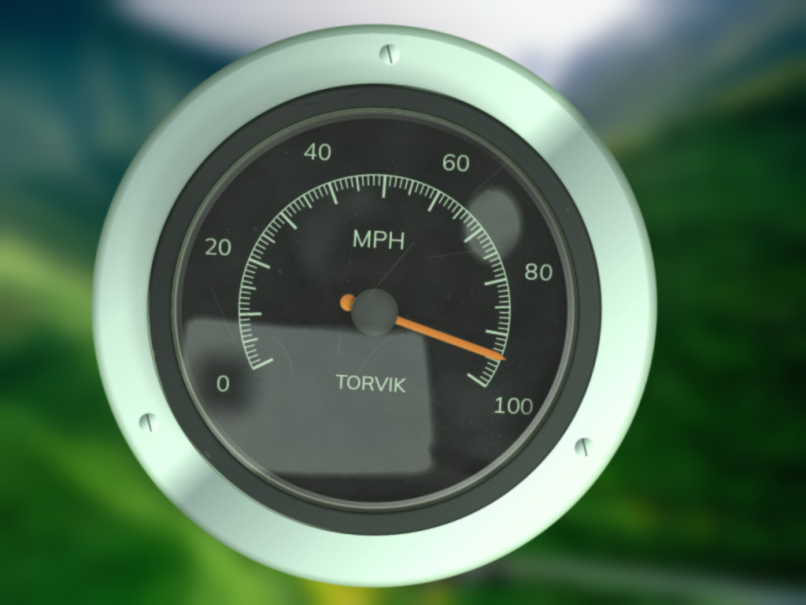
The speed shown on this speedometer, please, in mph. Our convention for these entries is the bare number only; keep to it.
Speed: 94
